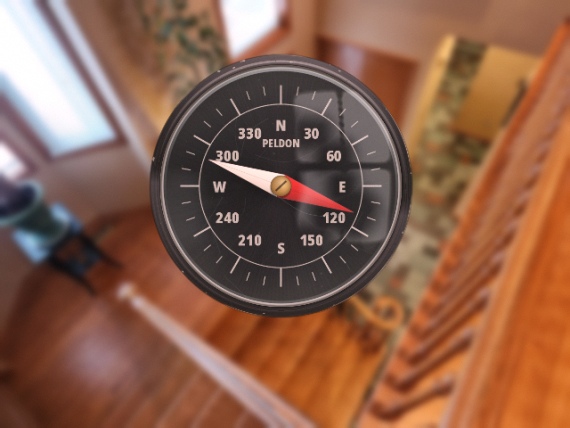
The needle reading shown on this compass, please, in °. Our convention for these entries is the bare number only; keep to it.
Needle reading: 110
